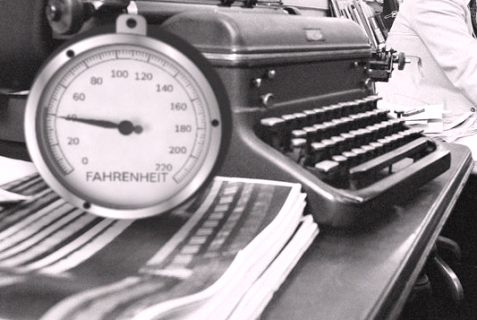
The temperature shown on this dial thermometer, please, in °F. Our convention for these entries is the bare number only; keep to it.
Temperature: 40
